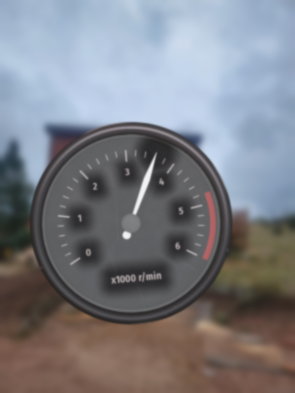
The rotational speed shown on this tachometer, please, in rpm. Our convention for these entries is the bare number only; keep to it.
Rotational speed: 3600
